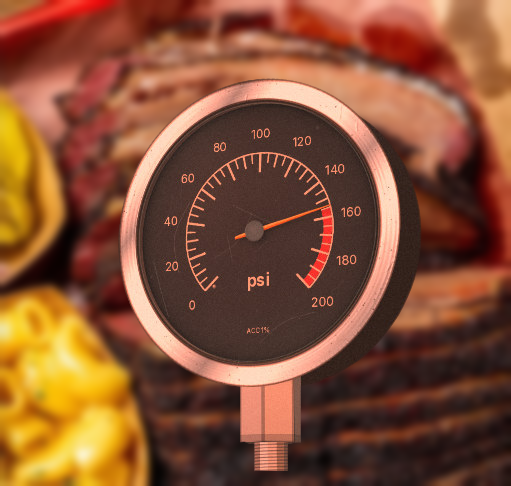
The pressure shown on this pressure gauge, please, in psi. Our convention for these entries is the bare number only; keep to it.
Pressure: 155
